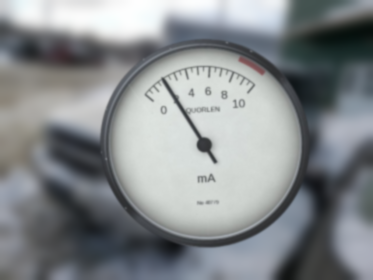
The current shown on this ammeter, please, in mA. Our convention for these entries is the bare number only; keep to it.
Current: 2
